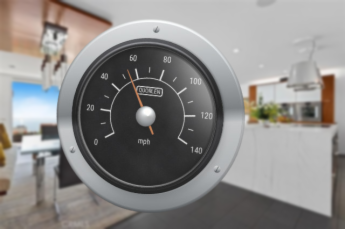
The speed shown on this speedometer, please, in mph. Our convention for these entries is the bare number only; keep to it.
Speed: 55
